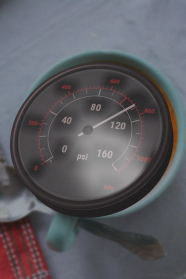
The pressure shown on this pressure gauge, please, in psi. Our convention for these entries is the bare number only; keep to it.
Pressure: 110
